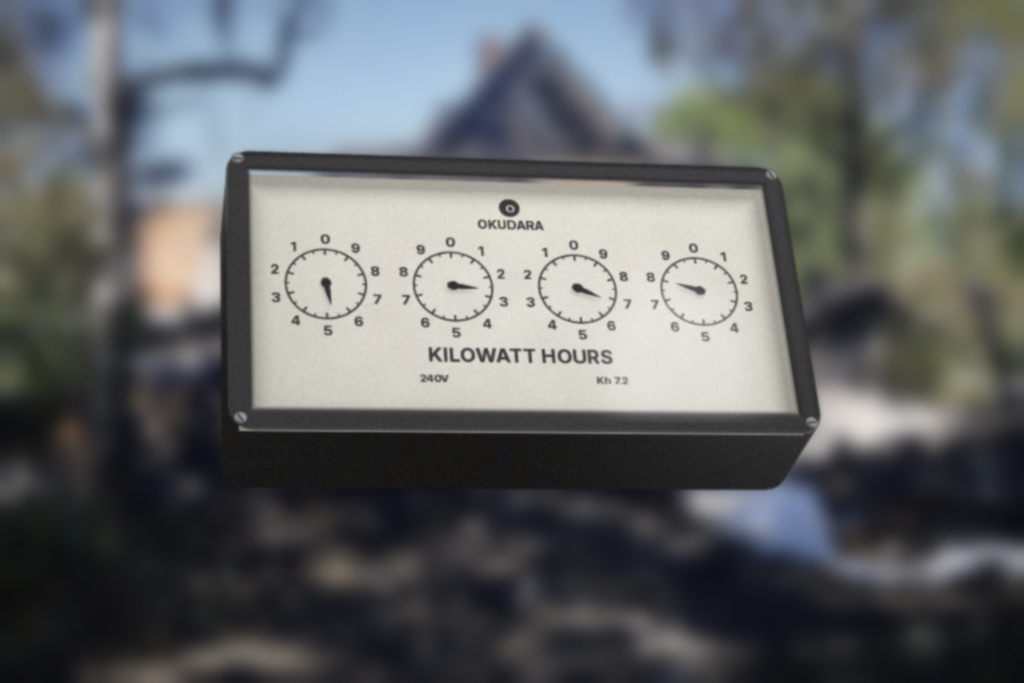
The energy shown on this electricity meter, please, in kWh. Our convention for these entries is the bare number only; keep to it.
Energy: 5268
